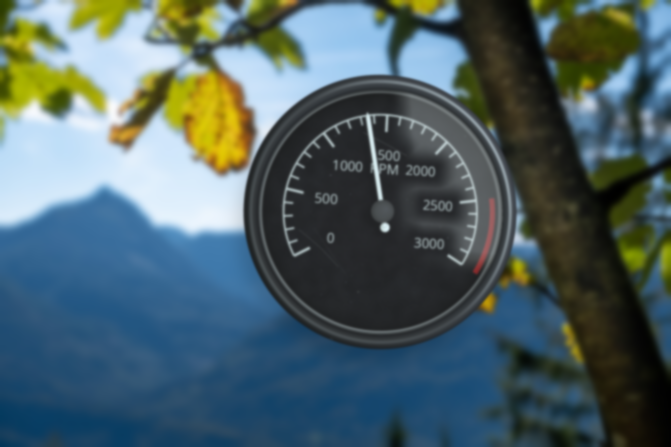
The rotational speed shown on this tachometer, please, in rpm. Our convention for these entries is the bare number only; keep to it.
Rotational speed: 1350
